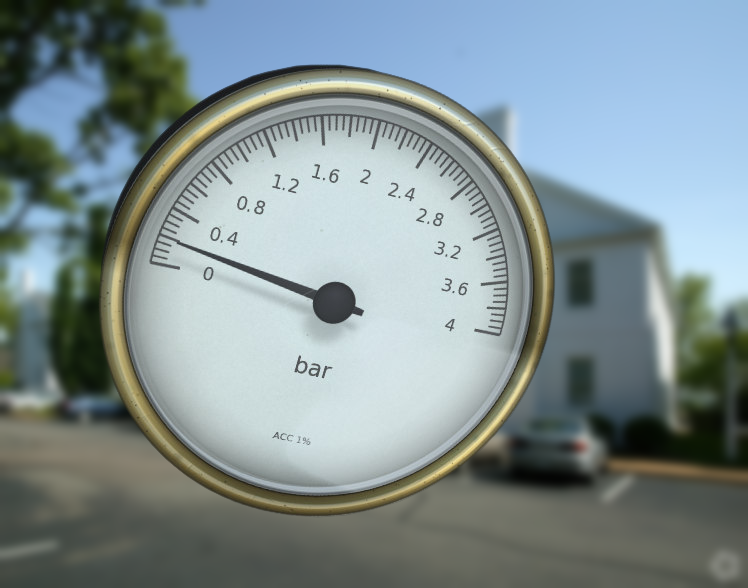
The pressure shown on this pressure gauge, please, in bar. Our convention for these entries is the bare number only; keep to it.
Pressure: 0.2
